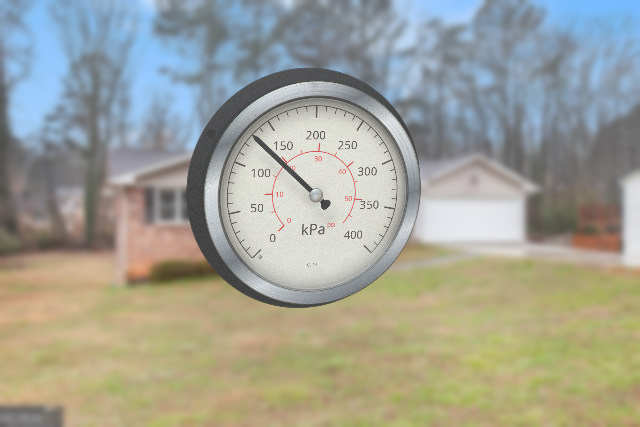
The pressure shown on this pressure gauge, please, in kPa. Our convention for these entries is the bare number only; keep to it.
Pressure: 130
